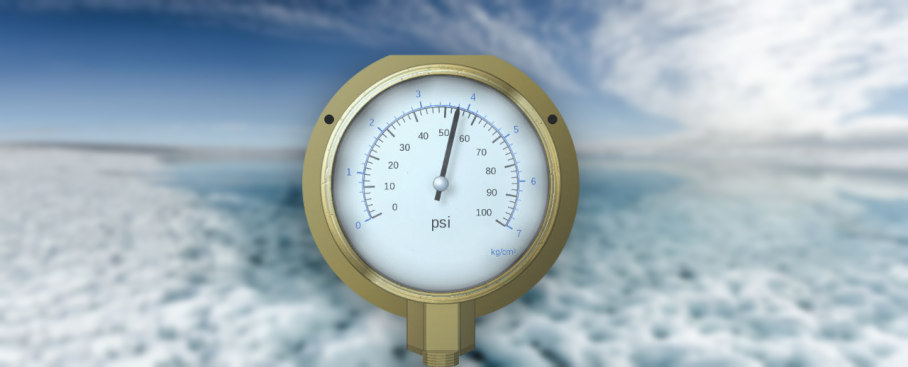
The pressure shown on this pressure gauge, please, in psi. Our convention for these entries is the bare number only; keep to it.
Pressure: 54
